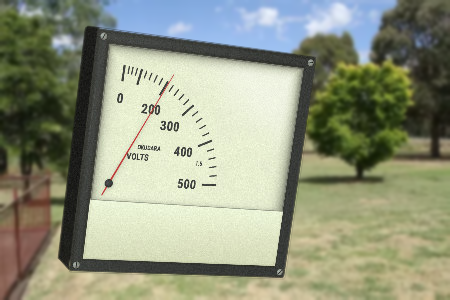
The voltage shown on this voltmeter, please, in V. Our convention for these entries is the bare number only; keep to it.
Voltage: 200
